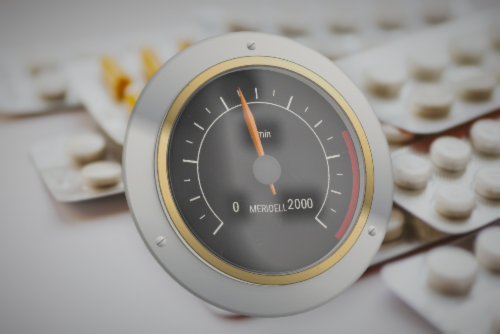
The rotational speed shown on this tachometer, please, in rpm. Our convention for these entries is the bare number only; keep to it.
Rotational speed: 900
